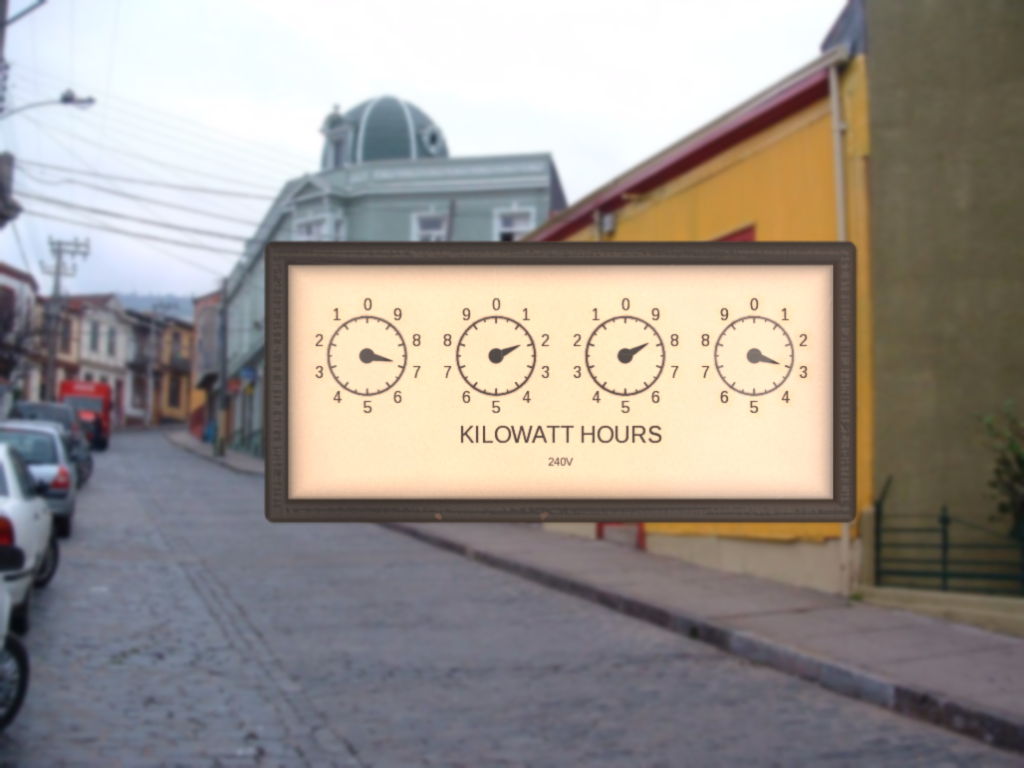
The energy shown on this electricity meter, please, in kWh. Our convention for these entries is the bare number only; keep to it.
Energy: 7183
